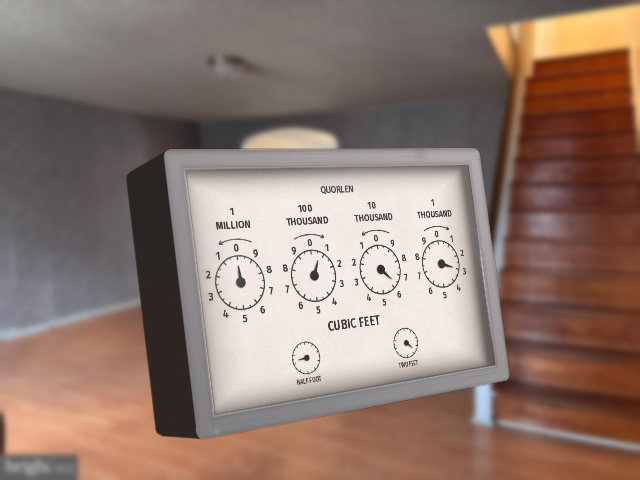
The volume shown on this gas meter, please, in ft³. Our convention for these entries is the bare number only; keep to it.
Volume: 6300
